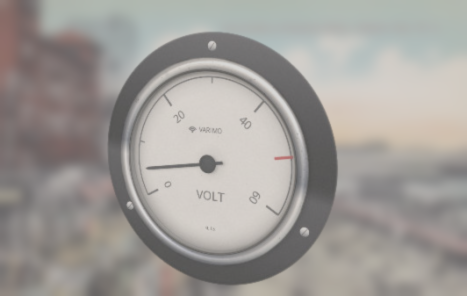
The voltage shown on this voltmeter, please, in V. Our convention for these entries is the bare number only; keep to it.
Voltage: 5
